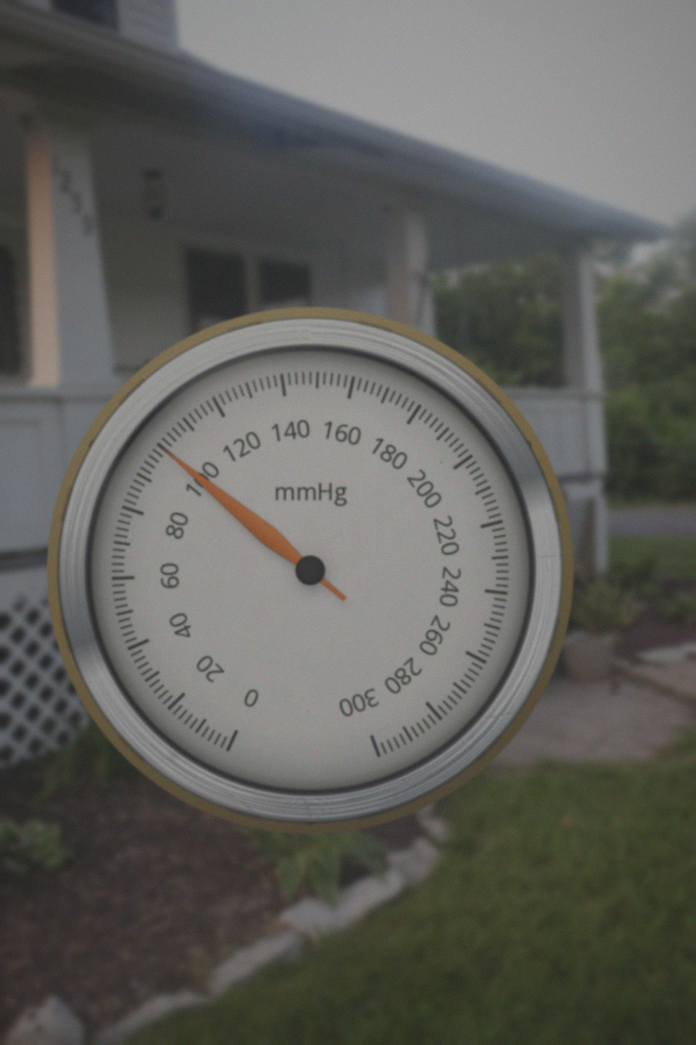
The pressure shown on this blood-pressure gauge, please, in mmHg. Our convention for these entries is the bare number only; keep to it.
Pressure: 100
